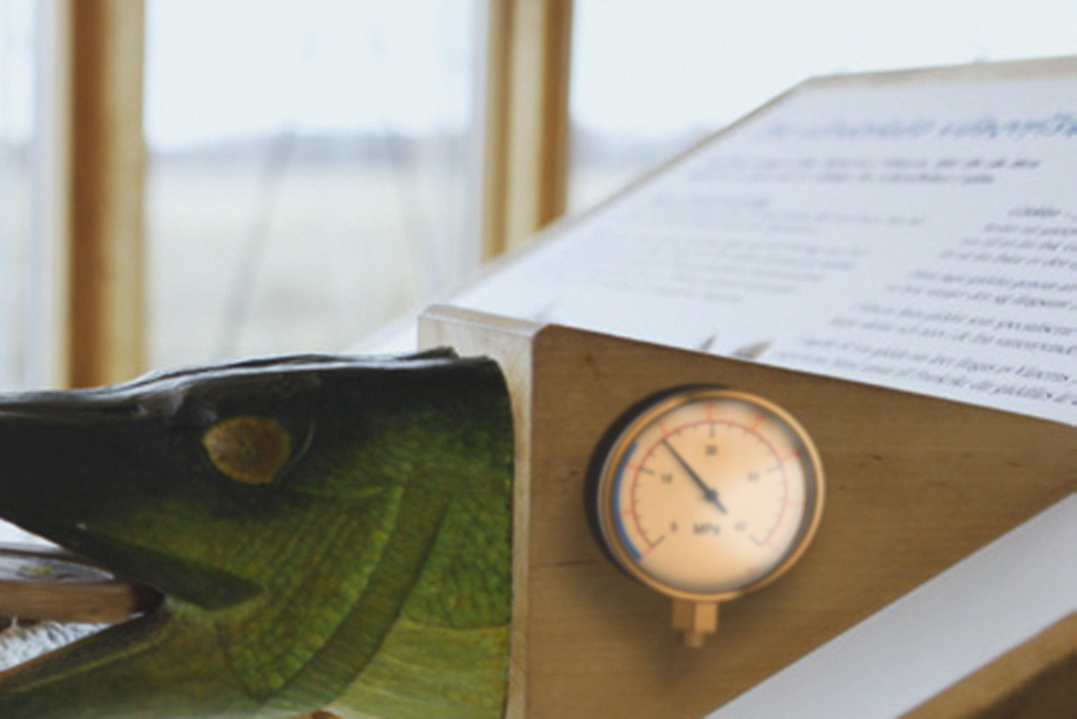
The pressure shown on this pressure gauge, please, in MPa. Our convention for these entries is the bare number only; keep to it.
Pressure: 14
